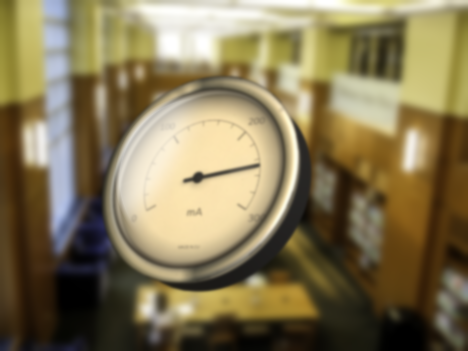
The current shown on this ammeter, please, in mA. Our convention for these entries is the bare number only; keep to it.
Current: 250
